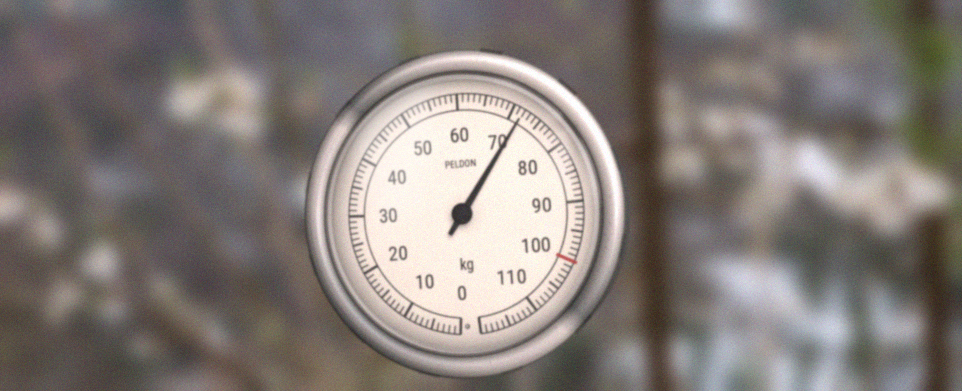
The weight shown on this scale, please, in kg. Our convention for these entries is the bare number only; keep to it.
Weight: 72
